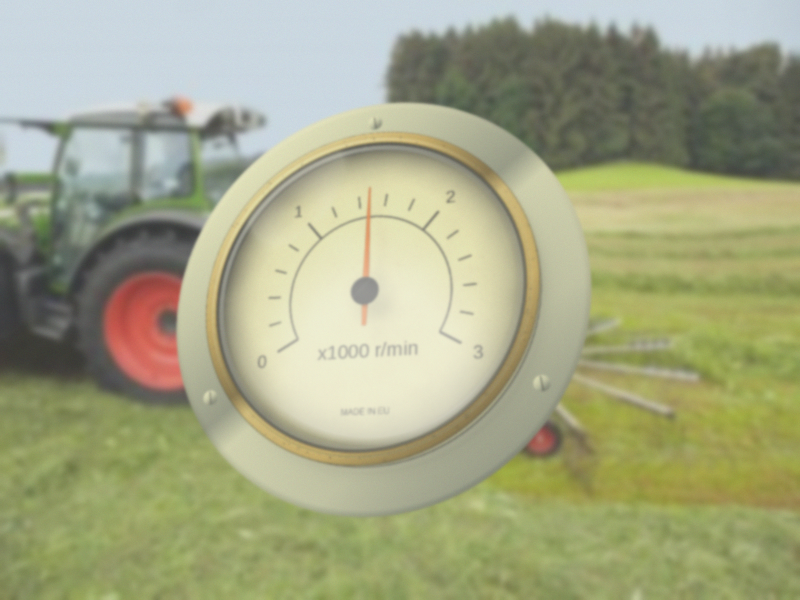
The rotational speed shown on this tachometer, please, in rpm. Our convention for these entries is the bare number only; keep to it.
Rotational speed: 1500
